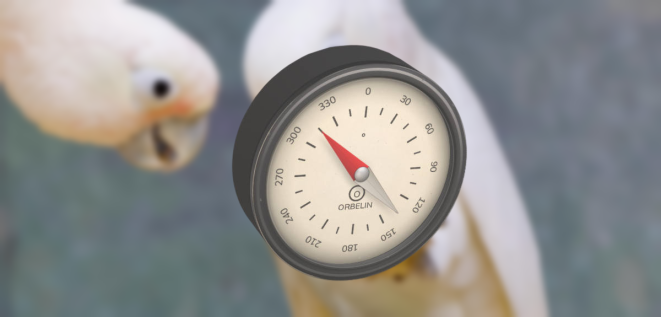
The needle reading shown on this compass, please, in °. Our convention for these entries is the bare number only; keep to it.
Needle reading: 315
